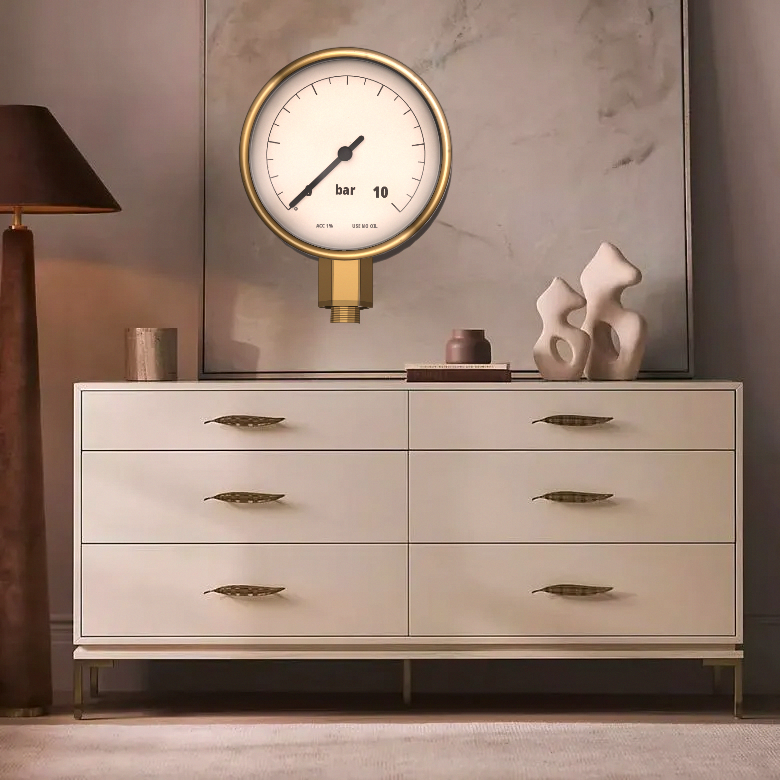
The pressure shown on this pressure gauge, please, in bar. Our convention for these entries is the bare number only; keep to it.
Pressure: 0
